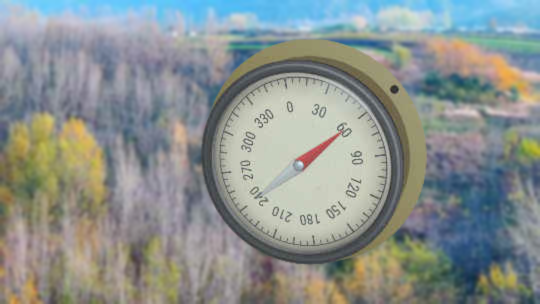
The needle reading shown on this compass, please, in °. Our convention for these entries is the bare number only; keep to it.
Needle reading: 60
